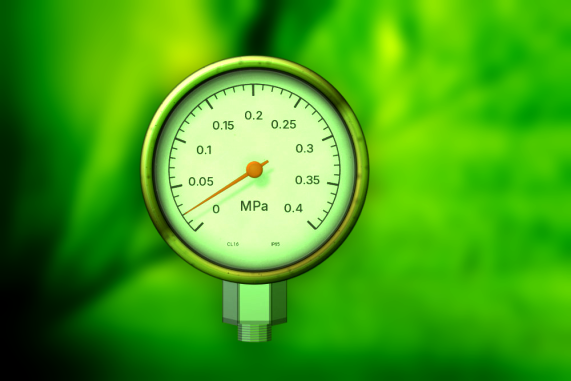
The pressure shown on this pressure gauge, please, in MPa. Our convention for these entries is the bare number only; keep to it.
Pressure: 0.02
